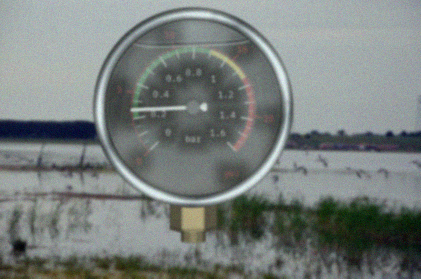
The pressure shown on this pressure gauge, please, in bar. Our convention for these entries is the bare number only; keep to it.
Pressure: 0.25
